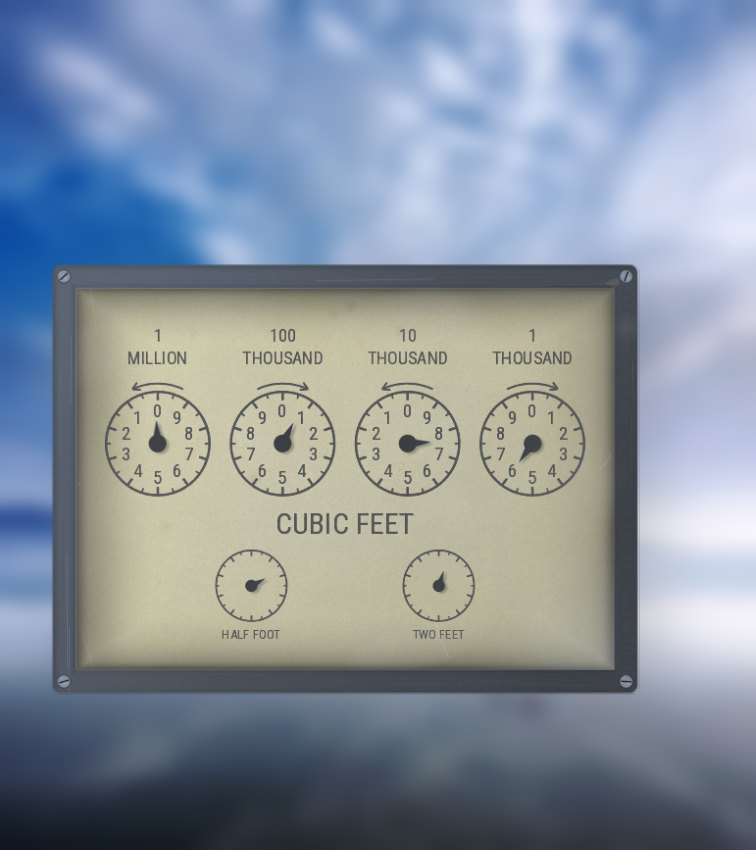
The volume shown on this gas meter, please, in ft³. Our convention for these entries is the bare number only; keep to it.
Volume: 7600
